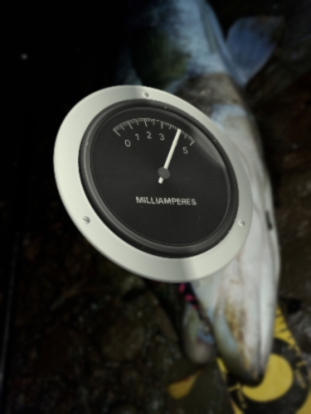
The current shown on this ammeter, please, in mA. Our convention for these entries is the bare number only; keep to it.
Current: 4
